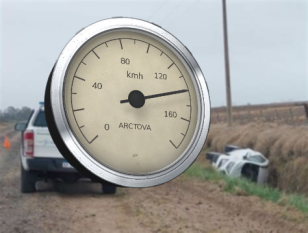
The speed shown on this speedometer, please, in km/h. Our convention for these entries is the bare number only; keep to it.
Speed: 140
